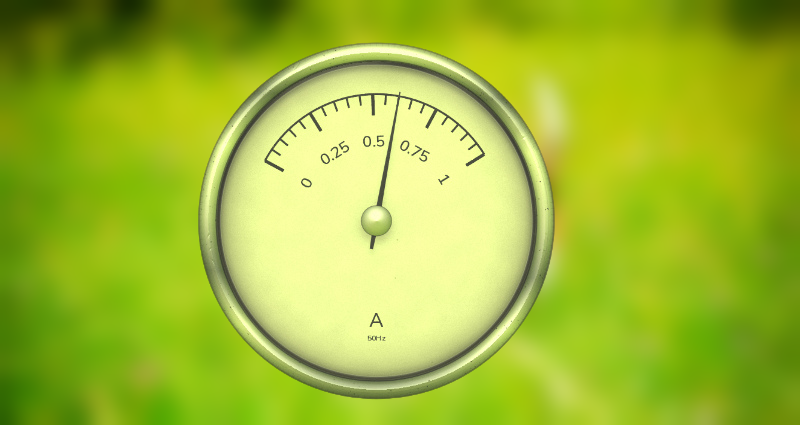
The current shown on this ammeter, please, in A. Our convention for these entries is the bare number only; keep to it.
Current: 0.6
